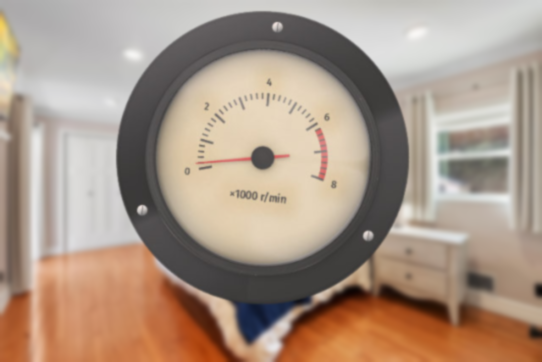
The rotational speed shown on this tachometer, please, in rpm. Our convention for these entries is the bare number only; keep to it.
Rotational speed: 200
